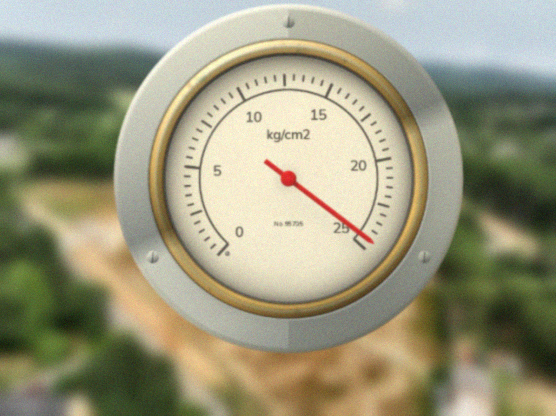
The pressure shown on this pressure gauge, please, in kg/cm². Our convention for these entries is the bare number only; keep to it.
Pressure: 24.5
